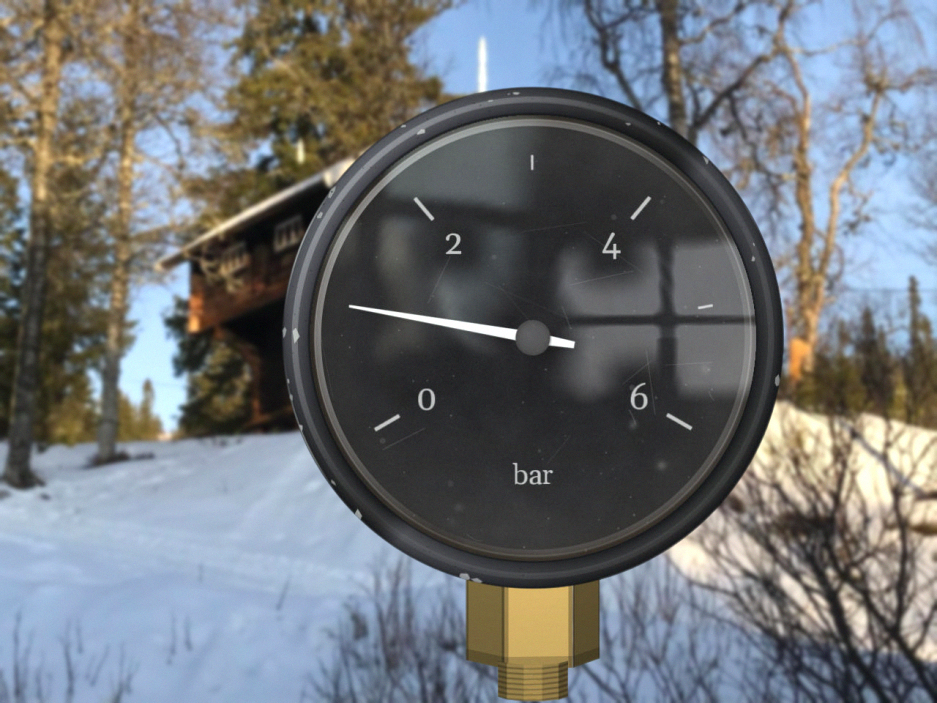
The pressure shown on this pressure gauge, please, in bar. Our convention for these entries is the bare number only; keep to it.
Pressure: 1
